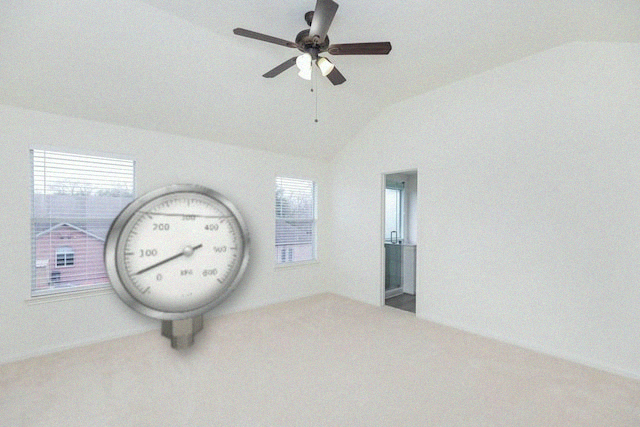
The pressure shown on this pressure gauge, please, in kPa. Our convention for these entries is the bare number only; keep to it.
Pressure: 50
